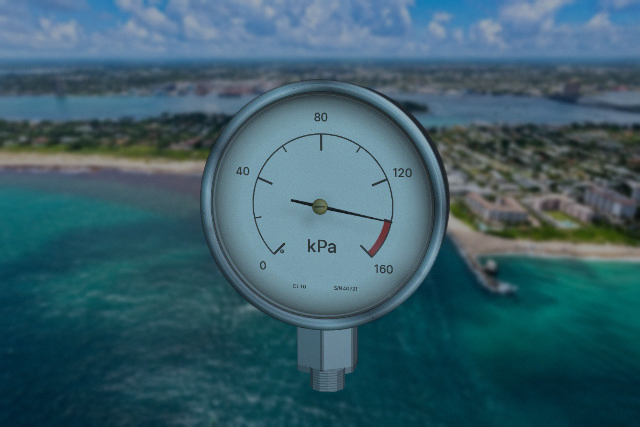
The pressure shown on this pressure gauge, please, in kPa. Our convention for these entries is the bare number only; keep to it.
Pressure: 140
